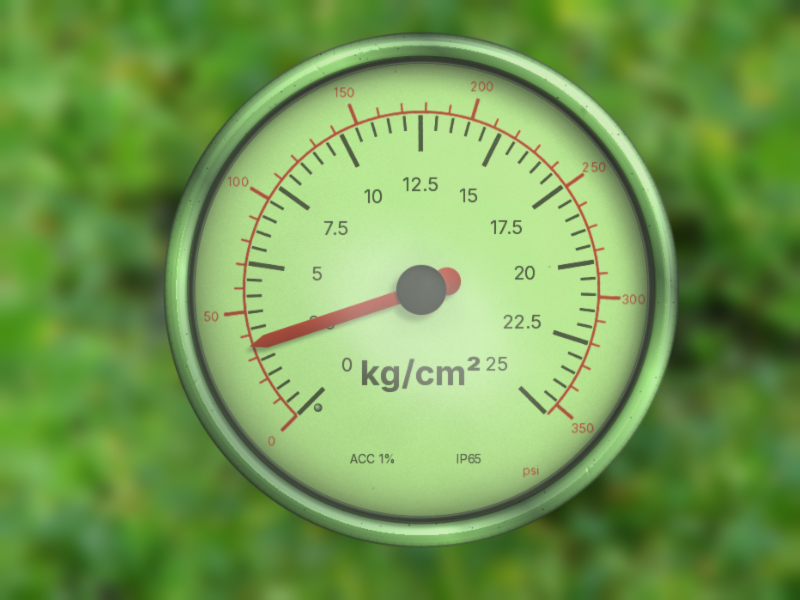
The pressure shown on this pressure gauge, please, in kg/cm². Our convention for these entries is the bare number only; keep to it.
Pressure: 2.5
